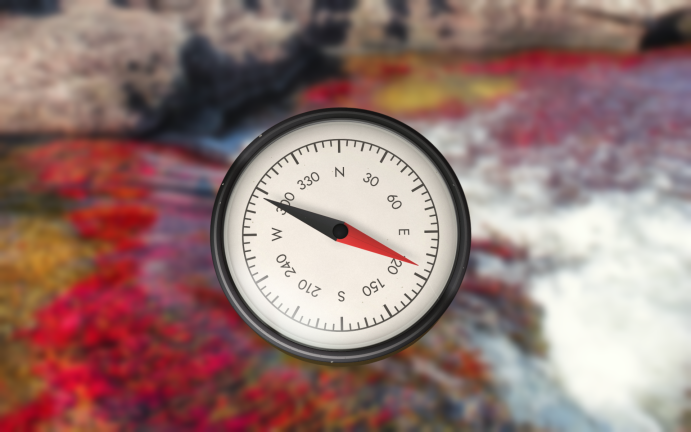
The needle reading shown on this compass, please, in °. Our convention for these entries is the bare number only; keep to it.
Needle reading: 115
